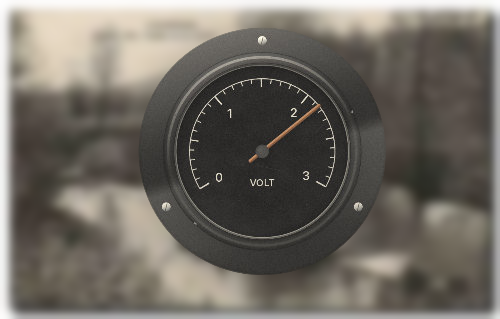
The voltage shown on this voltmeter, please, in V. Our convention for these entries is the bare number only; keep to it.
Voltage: 2.15
